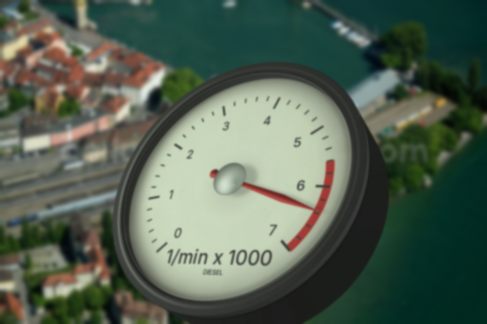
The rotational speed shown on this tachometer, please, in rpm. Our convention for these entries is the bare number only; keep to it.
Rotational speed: 6400
